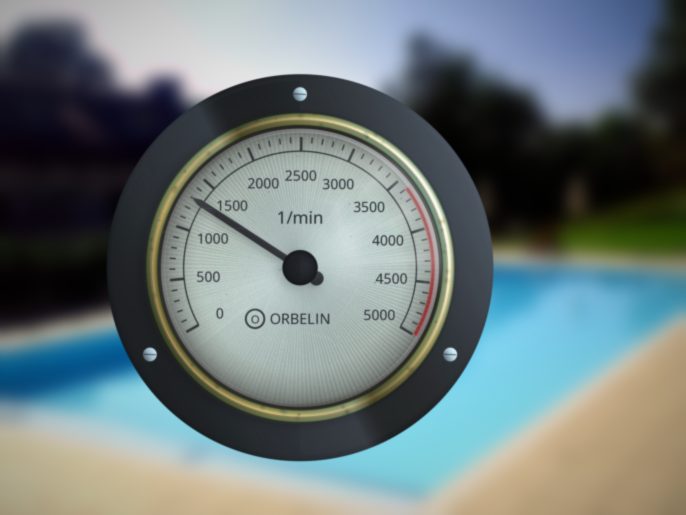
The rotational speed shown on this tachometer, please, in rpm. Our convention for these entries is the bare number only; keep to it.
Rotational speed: 1300
